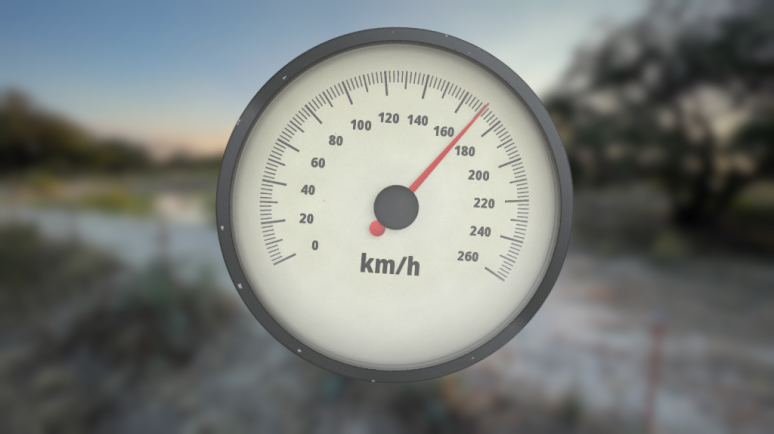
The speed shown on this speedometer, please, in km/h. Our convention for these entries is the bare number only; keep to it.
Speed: 170
